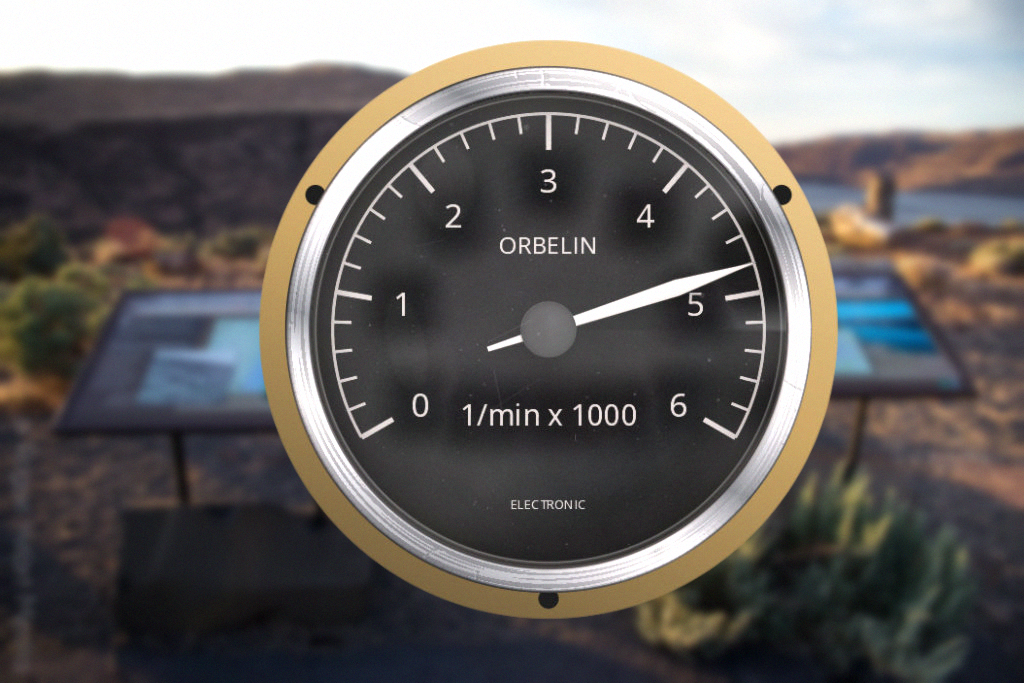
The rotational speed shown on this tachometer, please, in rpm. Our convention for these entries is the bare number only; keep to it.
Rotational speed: 4800
